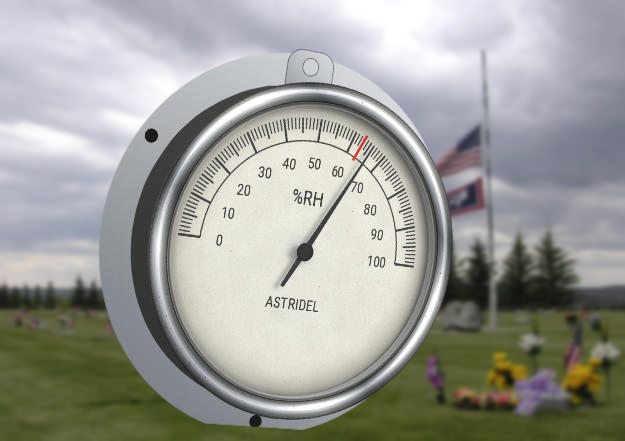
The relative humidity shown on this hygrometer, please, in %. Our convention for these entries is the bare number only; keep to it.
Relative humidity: 65
